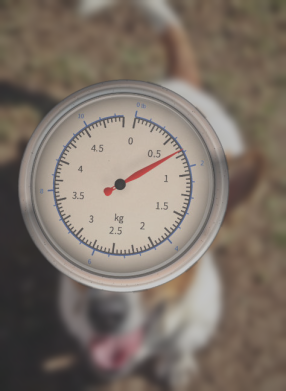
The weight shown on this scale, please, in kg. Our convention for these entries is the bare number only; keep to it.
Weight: 0.7
